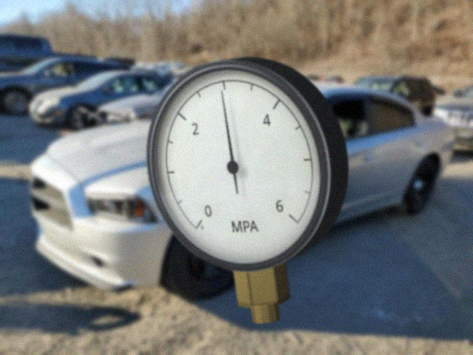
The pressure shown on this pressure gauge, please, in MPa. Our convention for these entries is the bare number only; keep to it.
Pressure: 3
